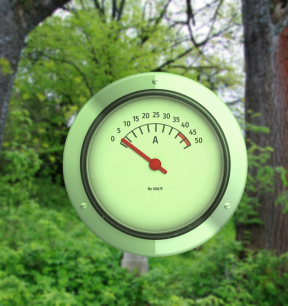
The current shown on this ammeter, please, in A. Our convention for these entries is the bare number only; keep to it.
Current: 2.5
